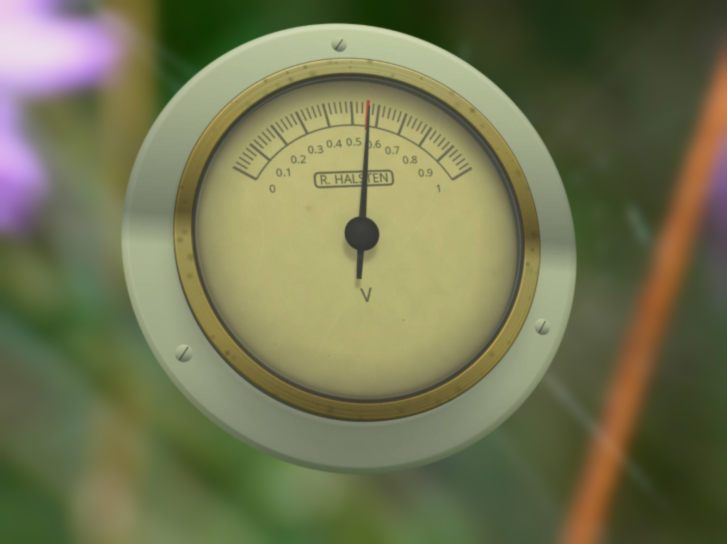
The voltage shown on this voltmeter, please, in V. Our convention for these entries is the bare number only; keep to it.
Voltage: 0.56
